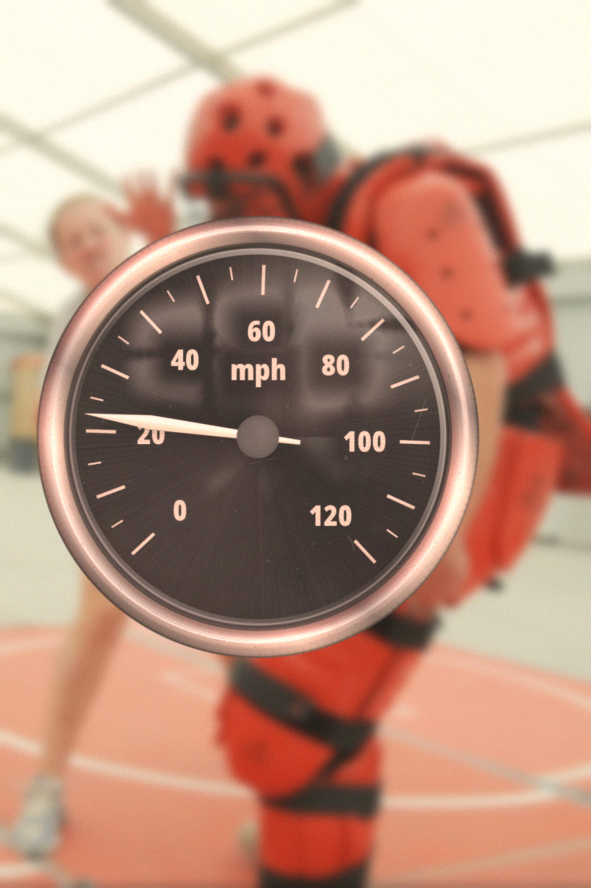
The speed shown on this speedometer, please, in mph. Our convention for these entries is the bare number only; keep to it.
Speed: 22.5
